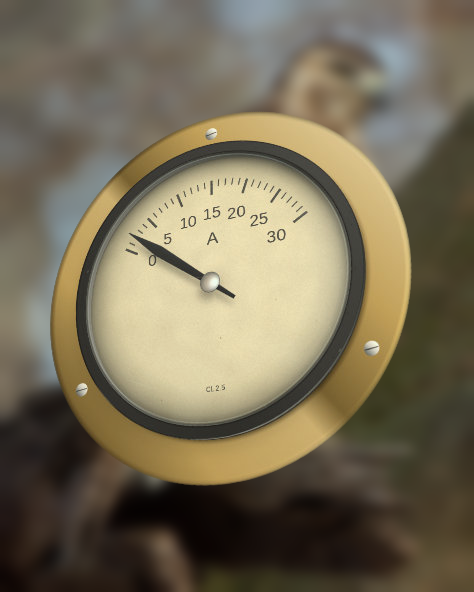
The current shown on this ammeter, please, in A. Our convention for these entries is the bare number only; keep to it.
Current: 2
